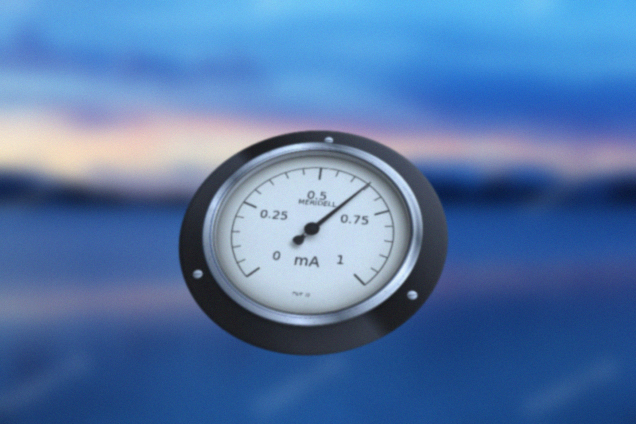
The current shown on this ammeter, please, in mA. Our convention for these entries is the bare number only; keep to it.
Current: 0.65
